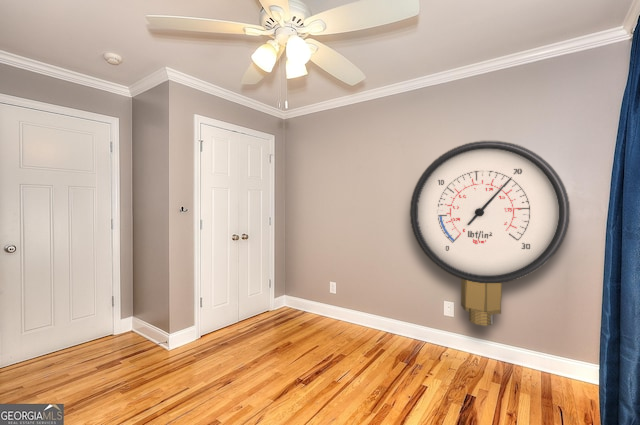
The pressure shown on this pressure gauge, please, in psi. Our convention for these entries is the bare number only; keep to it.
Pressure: 20
